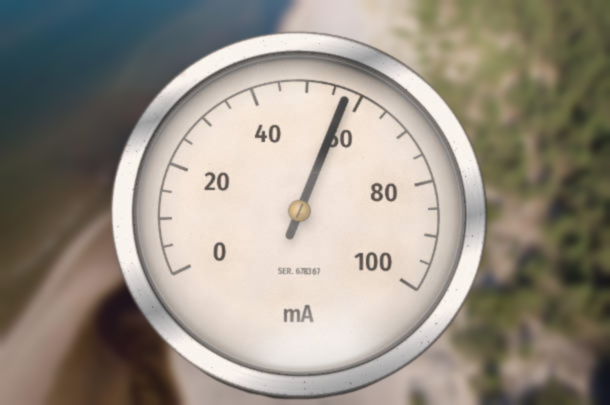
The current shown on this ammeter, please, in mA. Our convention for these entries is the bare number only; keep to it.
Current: 57.5
